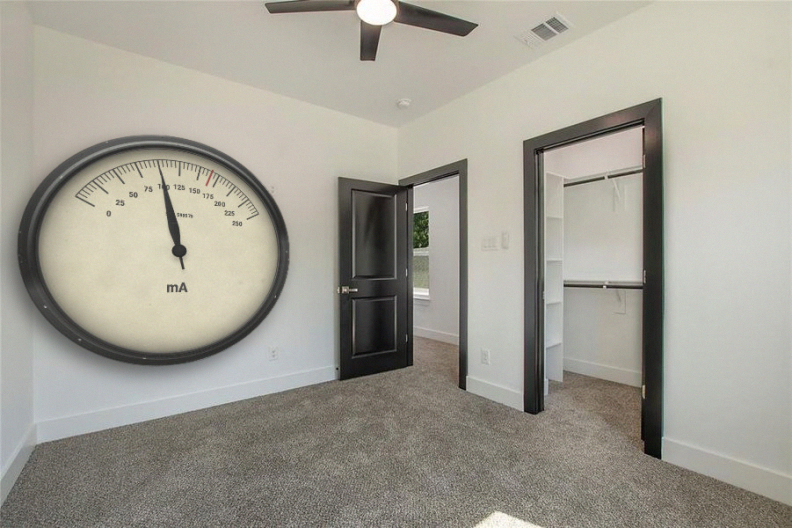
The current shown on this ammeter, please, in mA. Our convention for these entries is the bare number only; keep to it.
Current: 100
